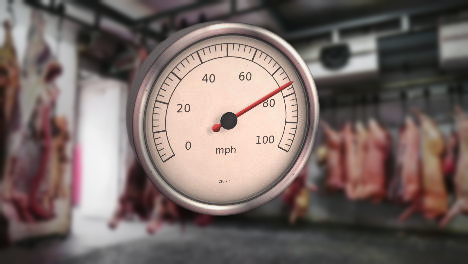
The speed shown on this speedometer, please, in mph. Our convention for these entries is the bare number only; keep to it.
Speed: 76
